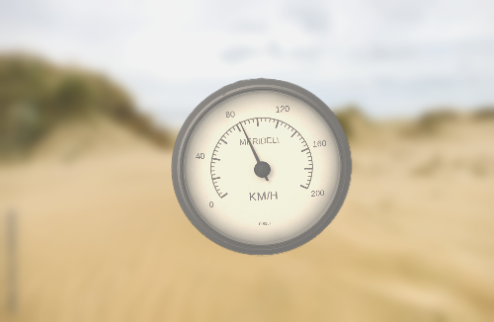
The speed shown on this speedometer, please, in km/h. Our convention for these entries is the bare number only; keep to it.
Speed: 84
